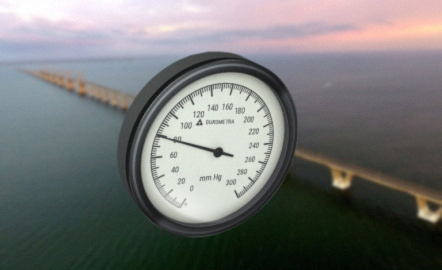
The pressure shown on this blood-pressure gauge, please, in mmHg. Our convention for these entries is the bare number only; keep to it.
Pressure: 80
